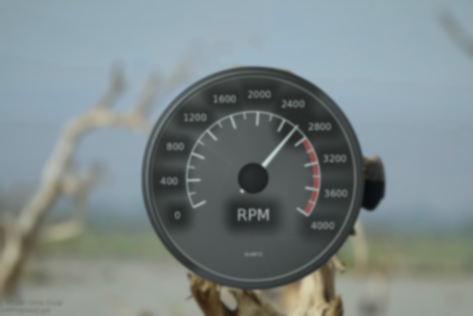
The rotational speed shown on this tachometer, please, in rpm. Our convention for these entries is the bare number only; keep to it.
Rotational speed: 2600
